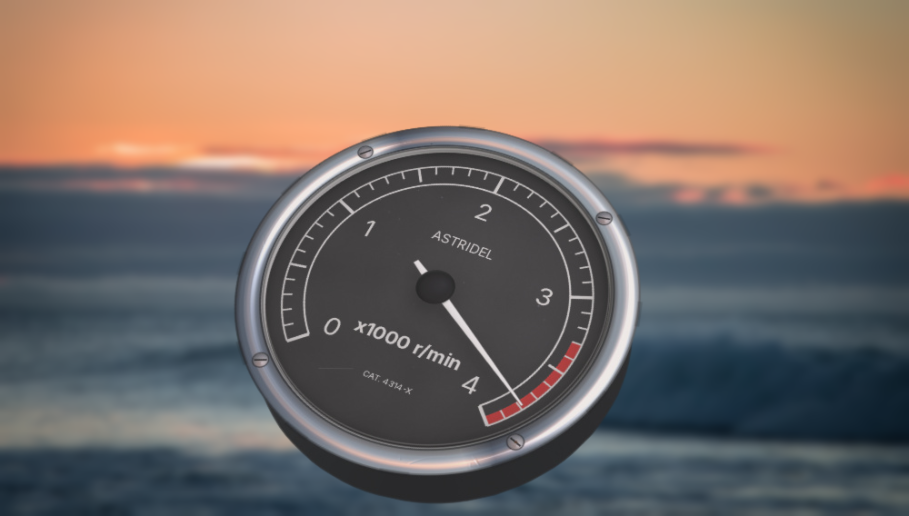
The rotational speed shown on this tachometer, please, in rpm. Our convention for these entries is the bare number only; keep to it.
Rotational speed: 3800
